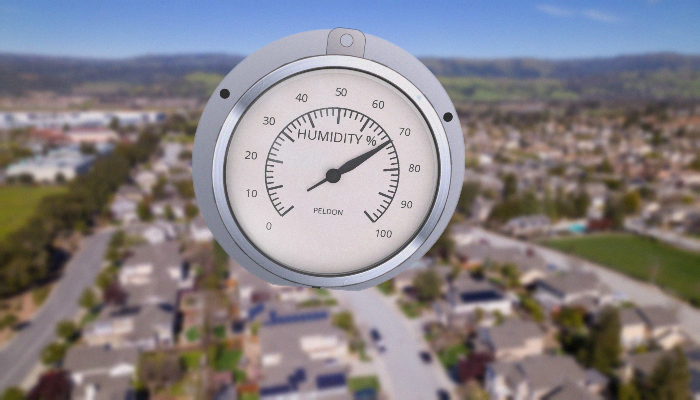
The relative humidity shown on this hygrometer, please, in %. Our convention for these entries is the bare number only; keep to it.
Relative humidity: 70
